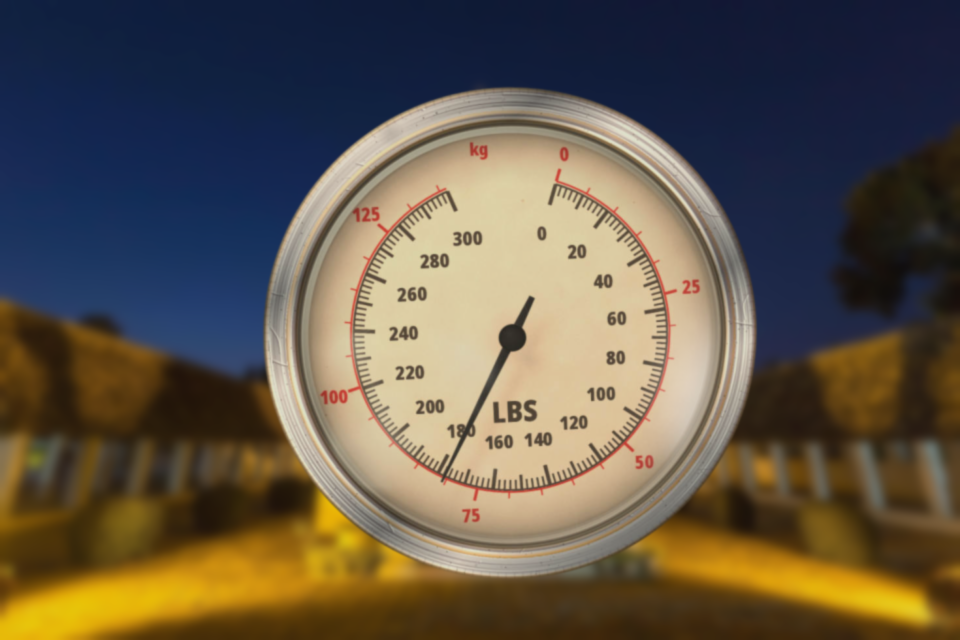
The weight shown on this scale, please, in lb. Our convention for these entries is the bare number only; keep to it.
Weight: 178
